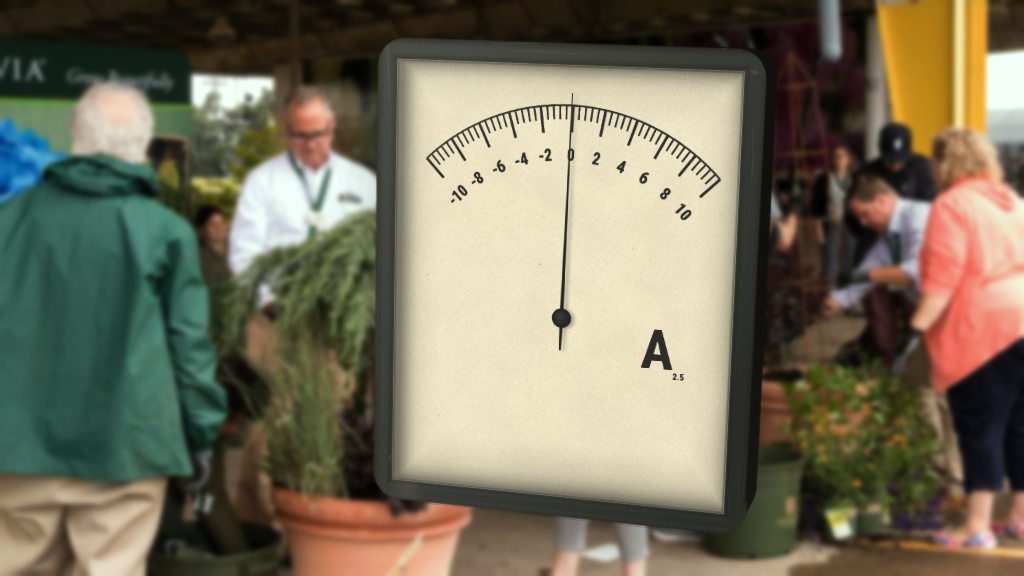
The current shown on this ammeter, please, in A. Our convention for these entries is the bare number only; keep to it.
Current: 0
